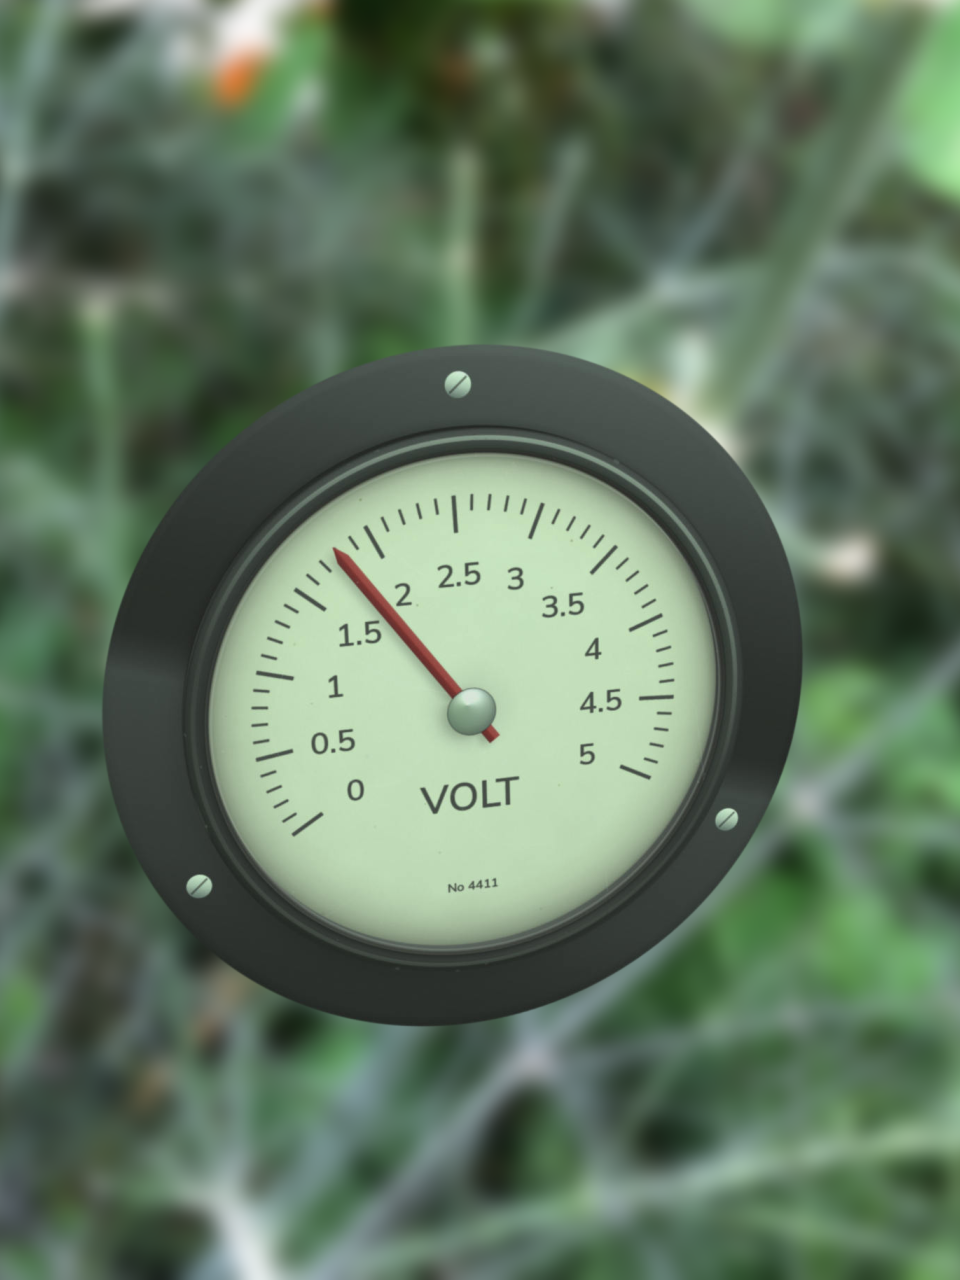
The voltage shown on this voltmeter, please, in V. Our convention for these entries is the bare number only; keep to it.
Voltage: 1.8
